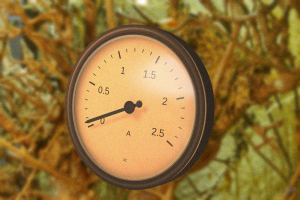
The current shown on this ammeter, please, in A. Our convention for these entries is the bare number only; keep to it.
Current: 0.05
